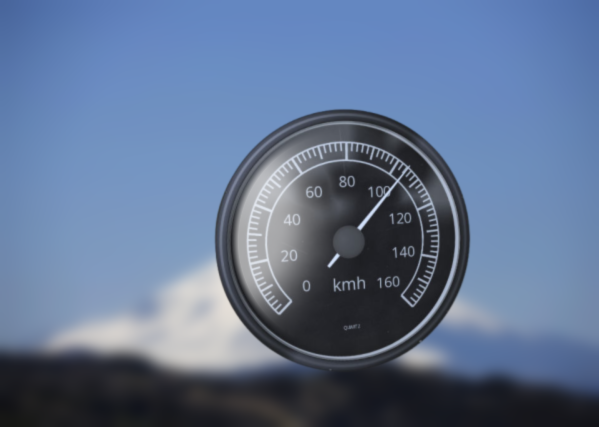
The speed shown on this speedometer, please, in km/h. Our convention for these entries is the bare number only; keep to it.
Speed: 104
